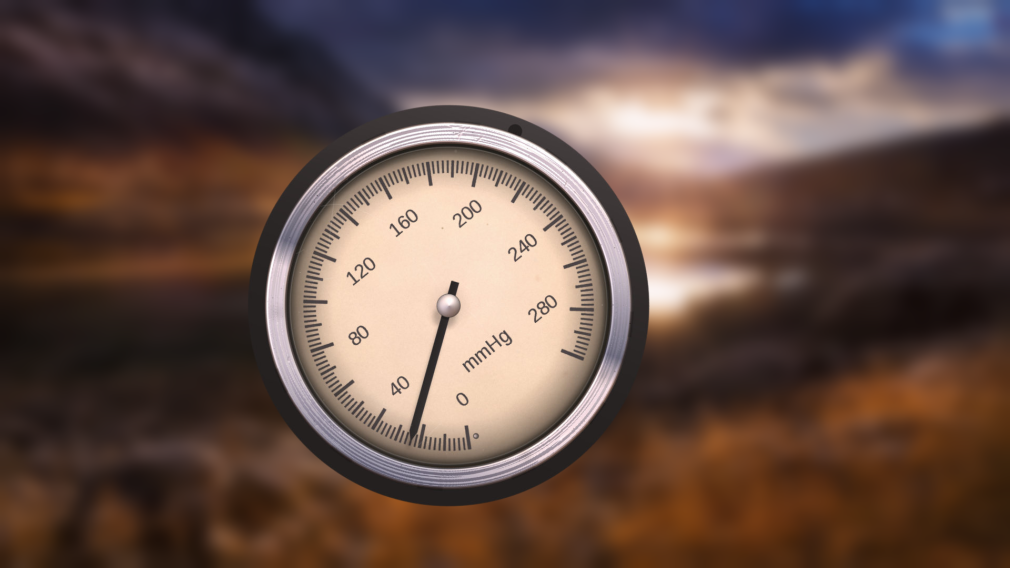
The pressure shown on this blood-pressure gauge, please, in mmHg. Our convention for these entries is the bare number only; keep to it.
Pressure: 24
